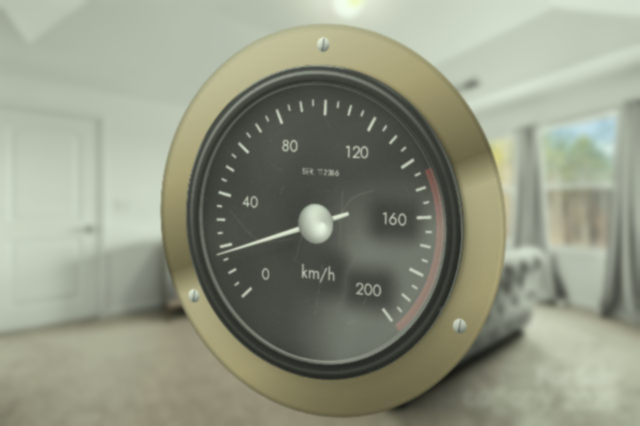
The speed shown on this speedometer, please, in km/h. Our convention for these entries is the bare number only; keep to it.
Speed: 17.5
